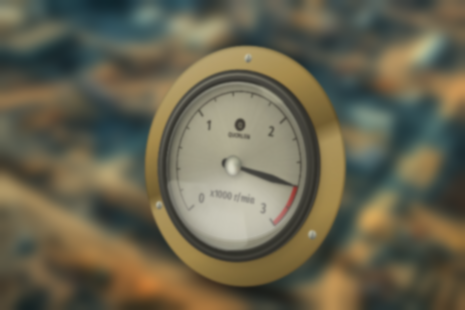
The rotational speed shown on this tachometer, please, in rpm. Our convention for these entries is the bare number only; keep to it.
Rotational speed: 2600
